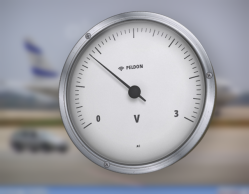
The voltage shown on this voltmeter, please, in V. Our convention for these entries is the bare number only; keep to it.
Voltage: 0.9
